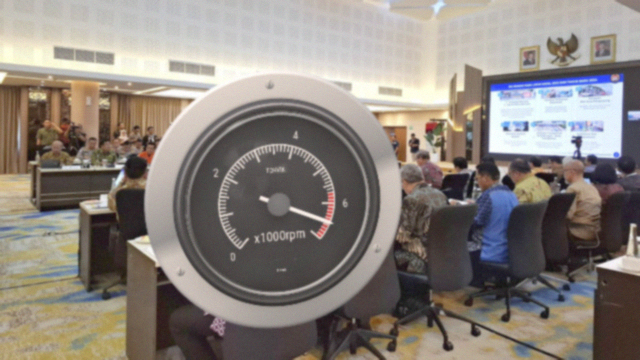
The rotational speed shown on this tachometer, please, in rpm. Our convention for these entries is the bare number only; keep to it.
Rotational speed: 6500
